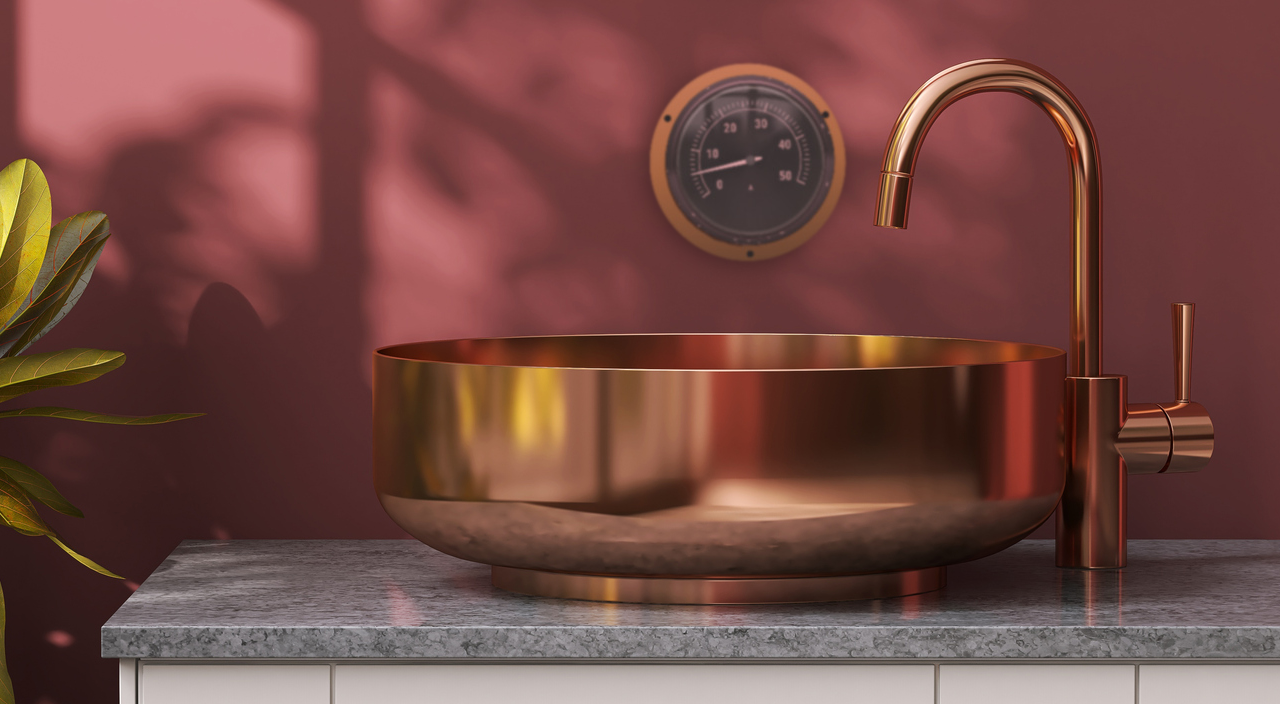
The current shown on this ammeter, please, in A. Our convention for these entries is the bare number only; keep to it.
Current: 5
